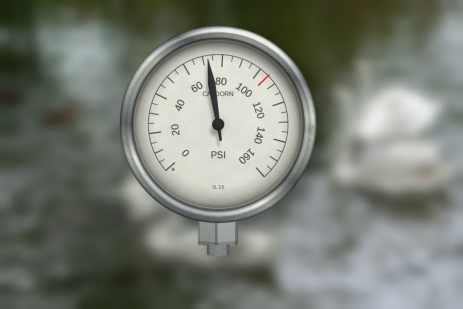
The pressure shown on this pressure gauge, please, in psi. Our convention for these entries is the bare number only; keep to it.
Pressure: 72.5
